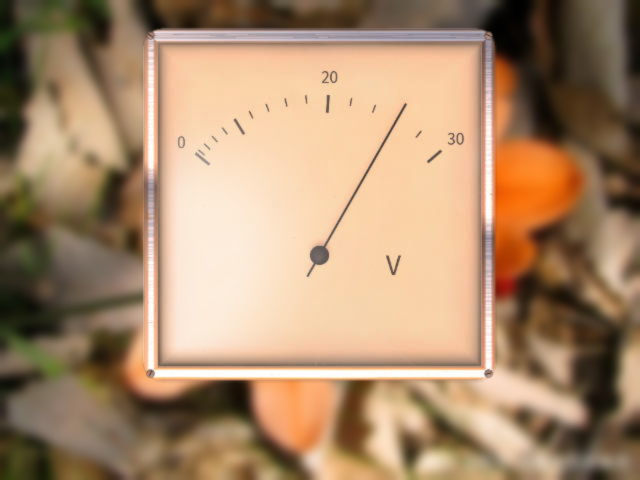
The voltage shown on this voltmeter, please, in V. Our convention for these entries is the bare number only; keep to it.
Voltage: 26
